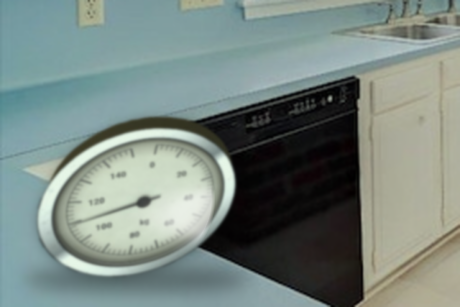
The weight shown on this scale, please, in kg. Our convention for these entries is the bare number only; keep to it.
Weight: 110
